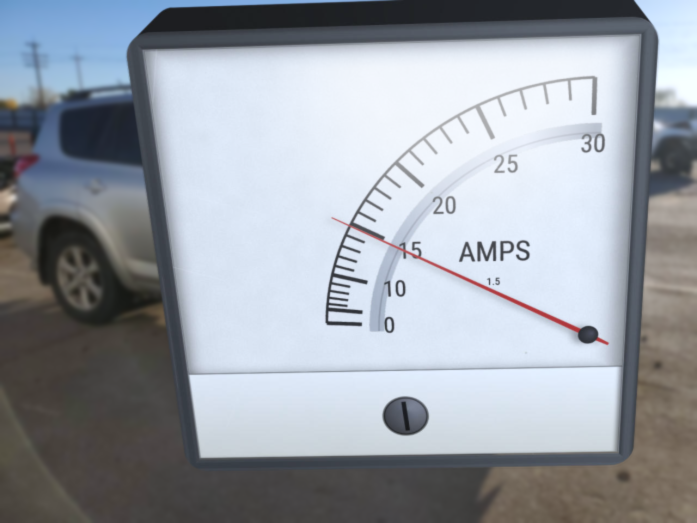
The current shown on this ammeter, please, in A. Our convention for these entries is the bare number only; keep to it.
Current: 15
